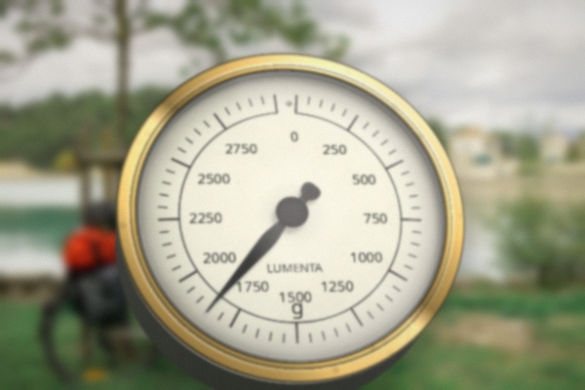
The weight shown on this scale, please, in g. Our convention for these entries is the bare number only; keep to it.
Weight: 1850
